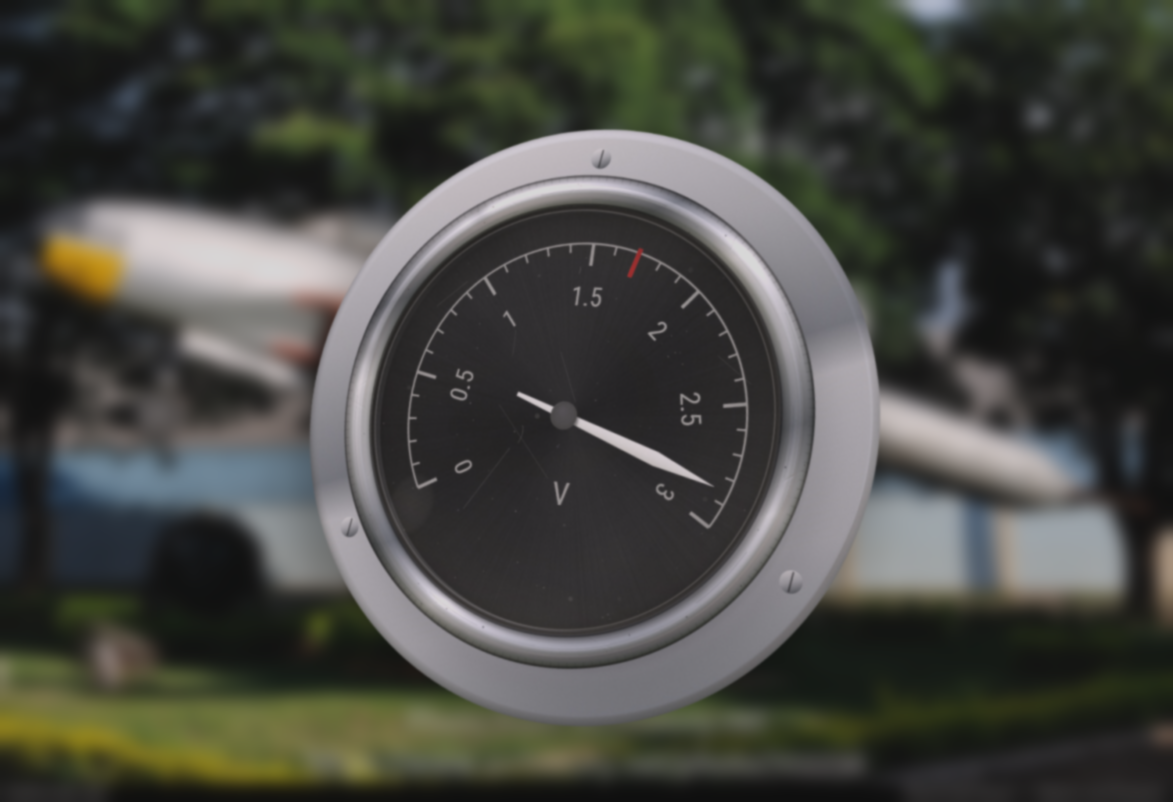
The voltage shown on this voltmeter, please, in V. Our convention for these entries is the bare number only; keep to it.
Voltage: 2.85
